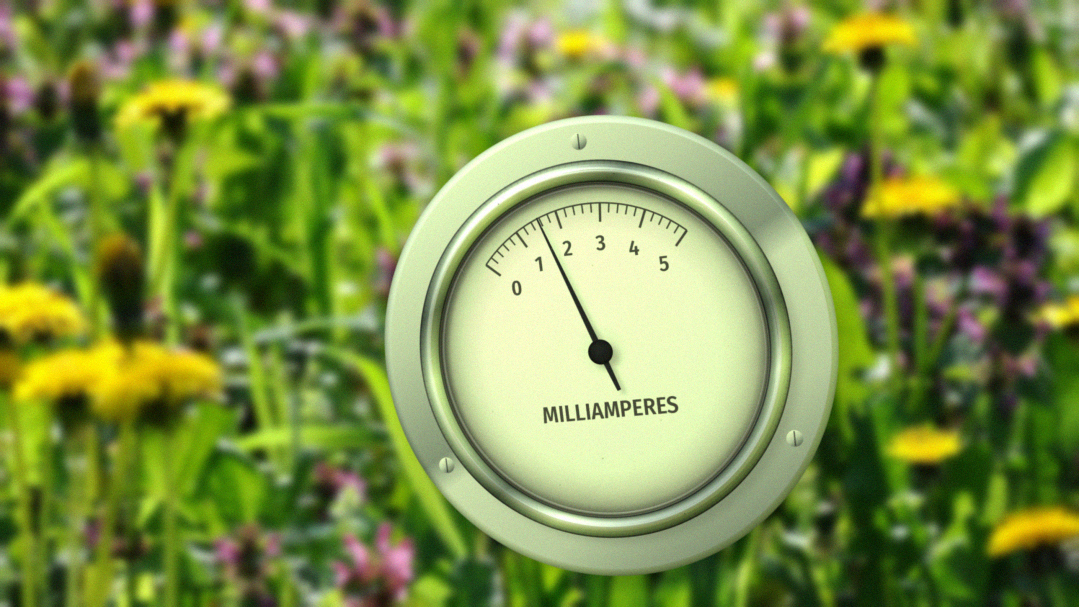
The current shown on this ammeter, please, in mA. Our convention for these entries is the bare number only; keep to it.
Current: 1.6
